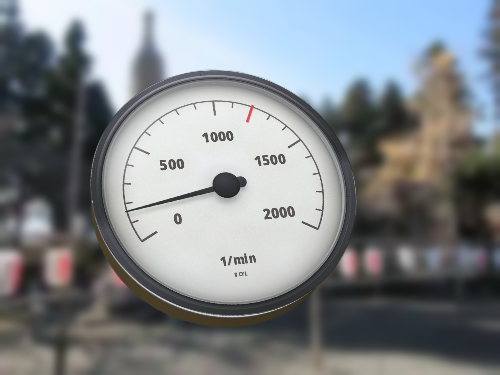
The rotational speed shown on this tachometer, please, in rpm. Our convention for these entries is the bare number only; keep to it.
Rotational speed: 150
